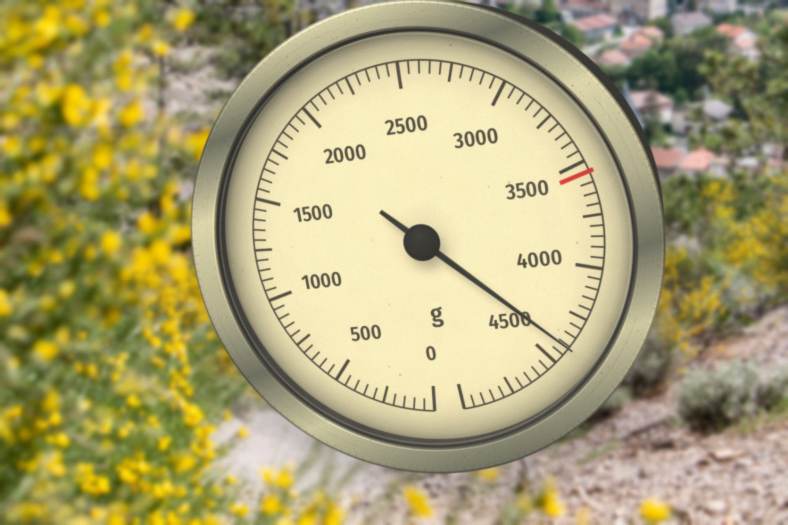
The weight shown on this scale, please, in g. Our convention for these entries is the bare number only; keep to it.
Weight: 4400
